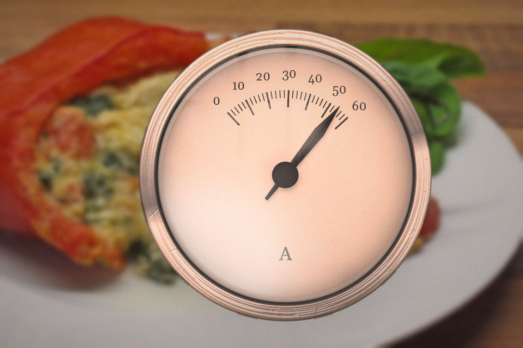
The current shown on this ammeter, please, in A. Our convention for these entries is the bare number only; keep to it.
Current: 54
